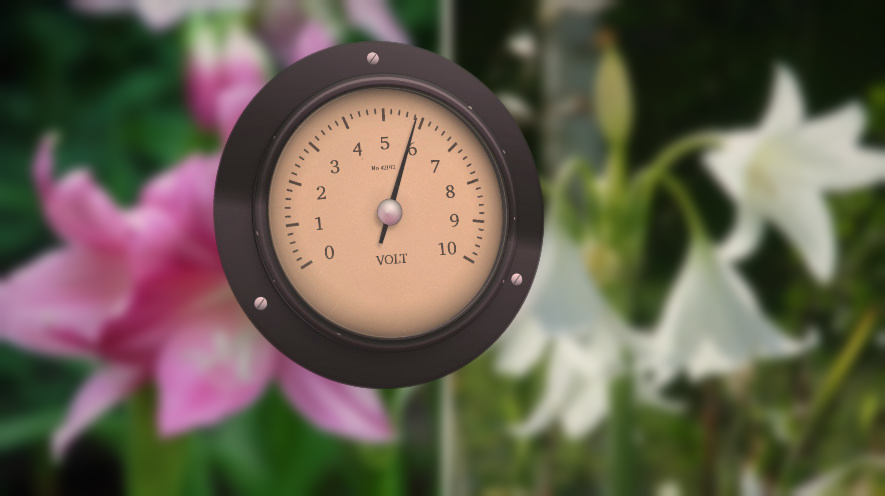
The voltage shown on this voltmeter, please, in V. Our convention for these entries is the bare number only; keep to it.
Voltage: 5.8
